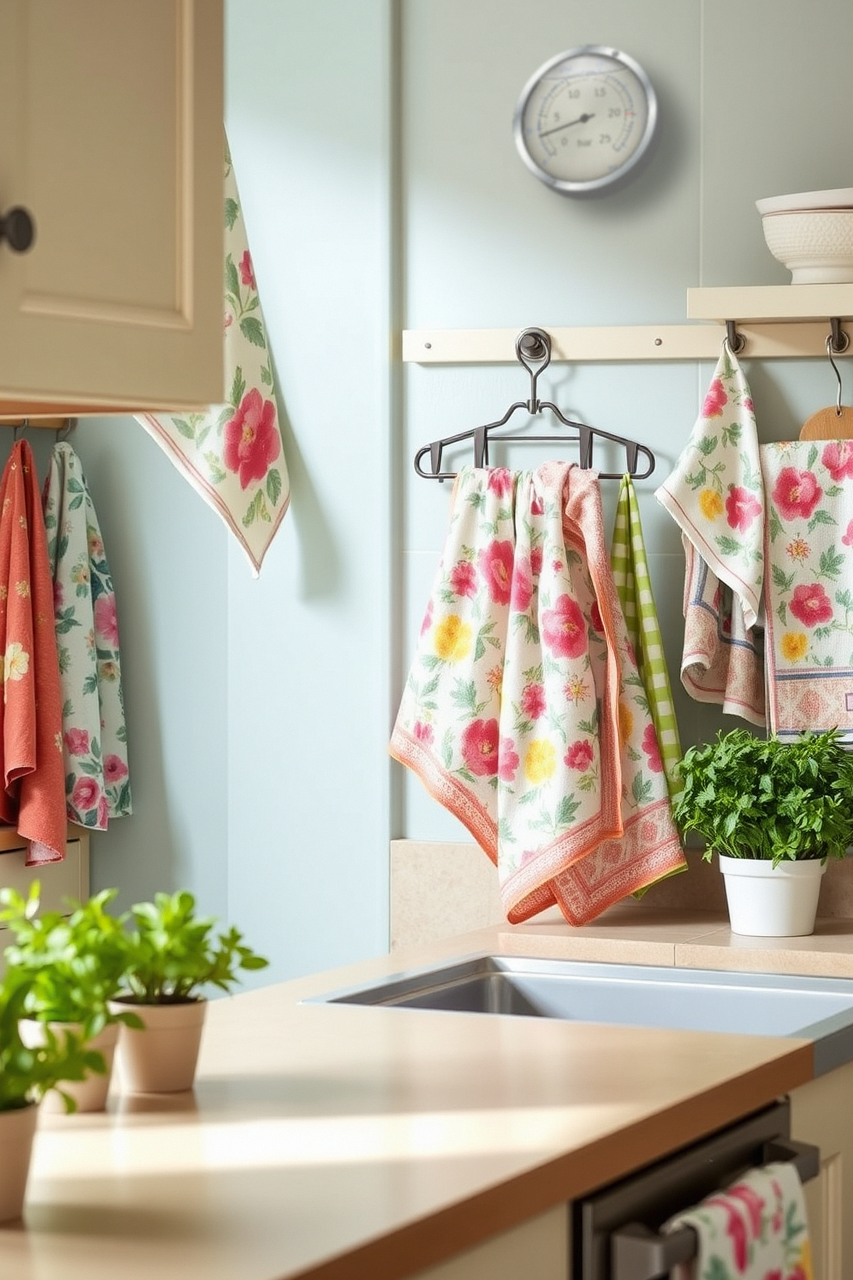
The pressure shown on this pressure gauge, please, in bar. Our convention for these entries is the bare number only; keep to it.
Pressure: 2.5
